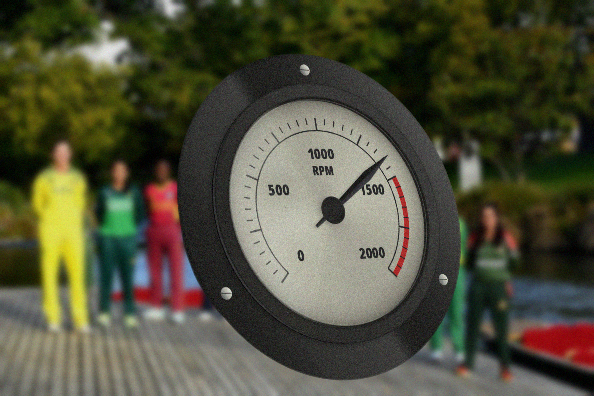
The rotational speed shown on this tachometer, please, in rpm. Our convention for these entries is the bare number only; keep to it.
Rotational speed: 1400
